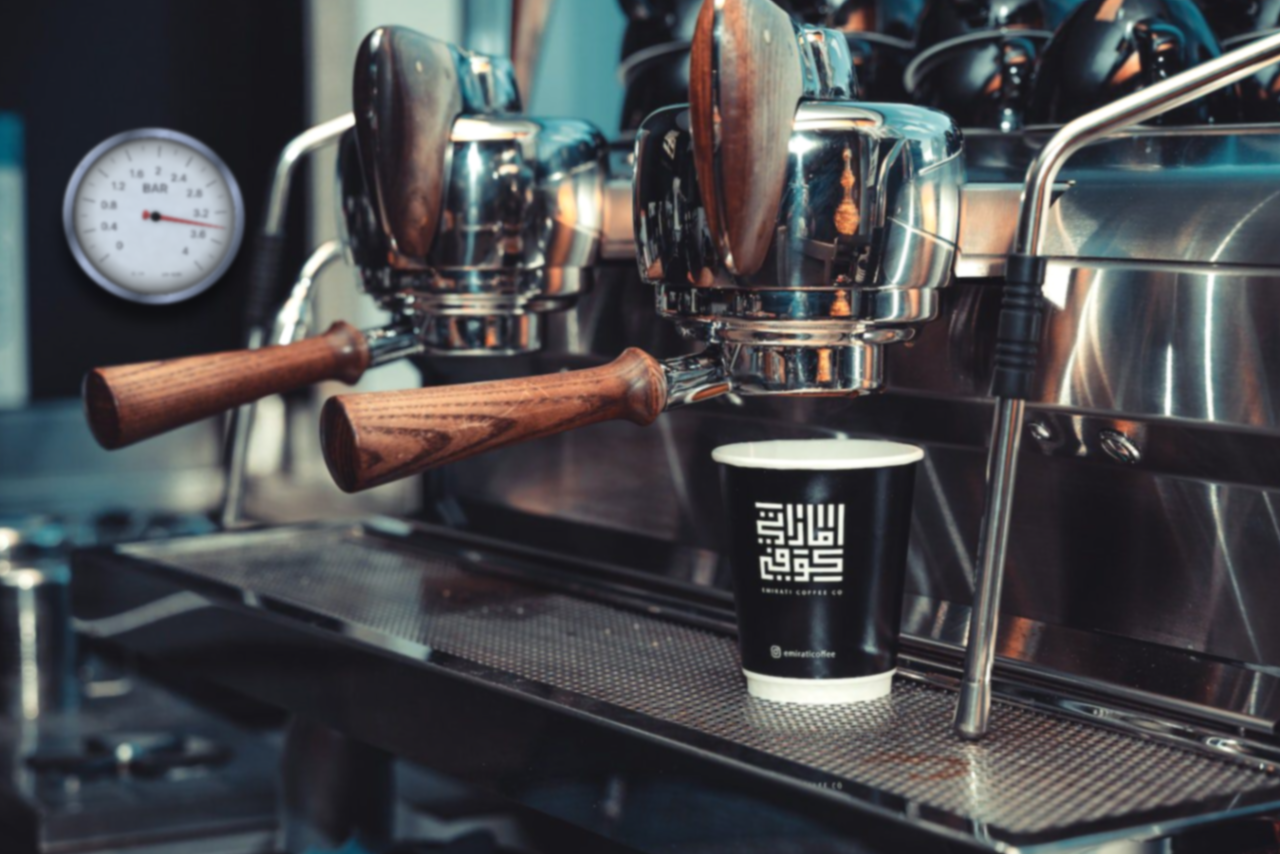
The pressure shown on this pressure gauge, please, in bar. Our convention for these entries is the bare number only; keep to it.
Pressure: 3.4
